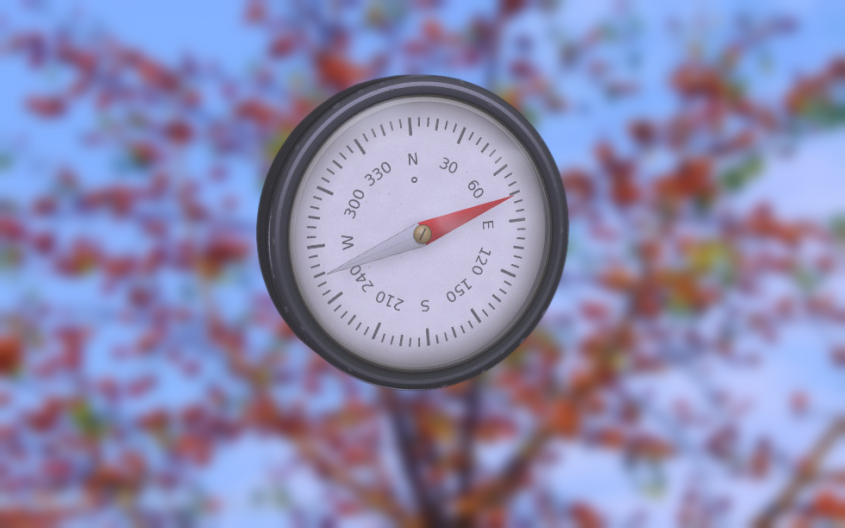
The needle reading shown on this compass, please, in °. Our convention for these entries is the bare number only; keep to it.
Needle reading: 75
